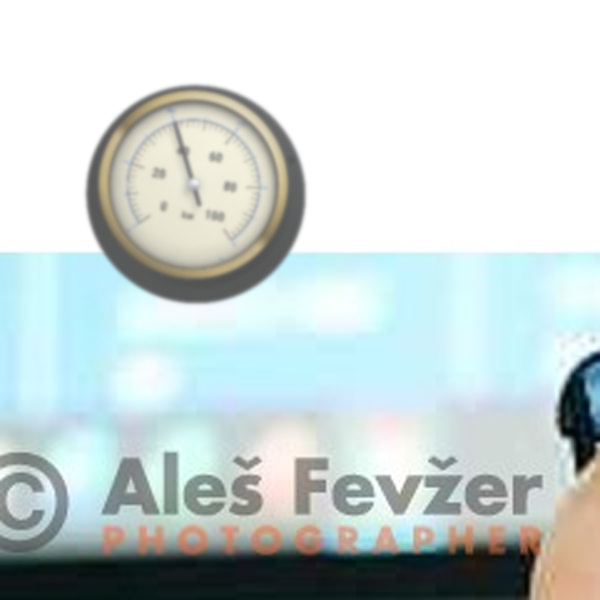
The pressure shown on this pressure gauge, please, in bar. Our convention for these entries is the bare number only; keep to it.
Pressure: 40
